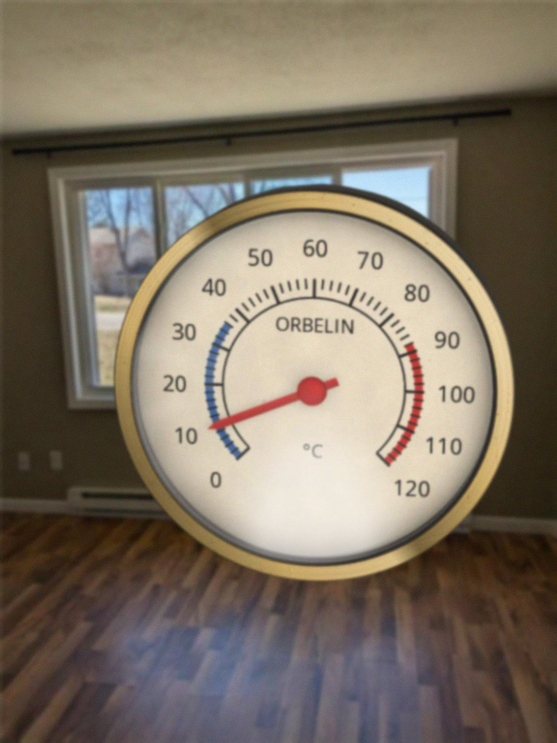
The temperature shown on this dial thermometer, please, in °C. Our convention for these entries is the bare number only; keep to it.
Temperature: 10
